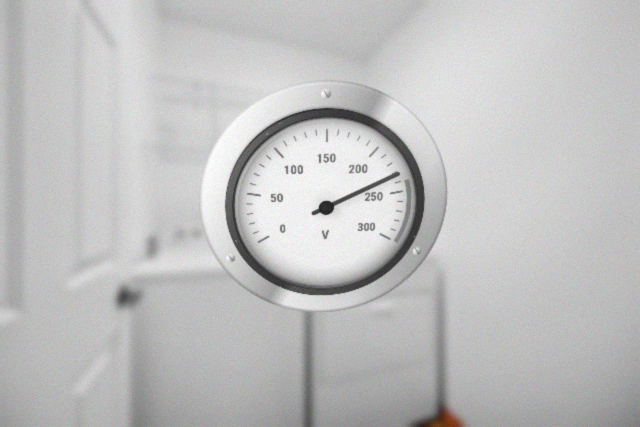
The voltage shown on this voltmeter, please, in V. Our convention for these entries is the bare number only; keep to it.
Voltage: 230
